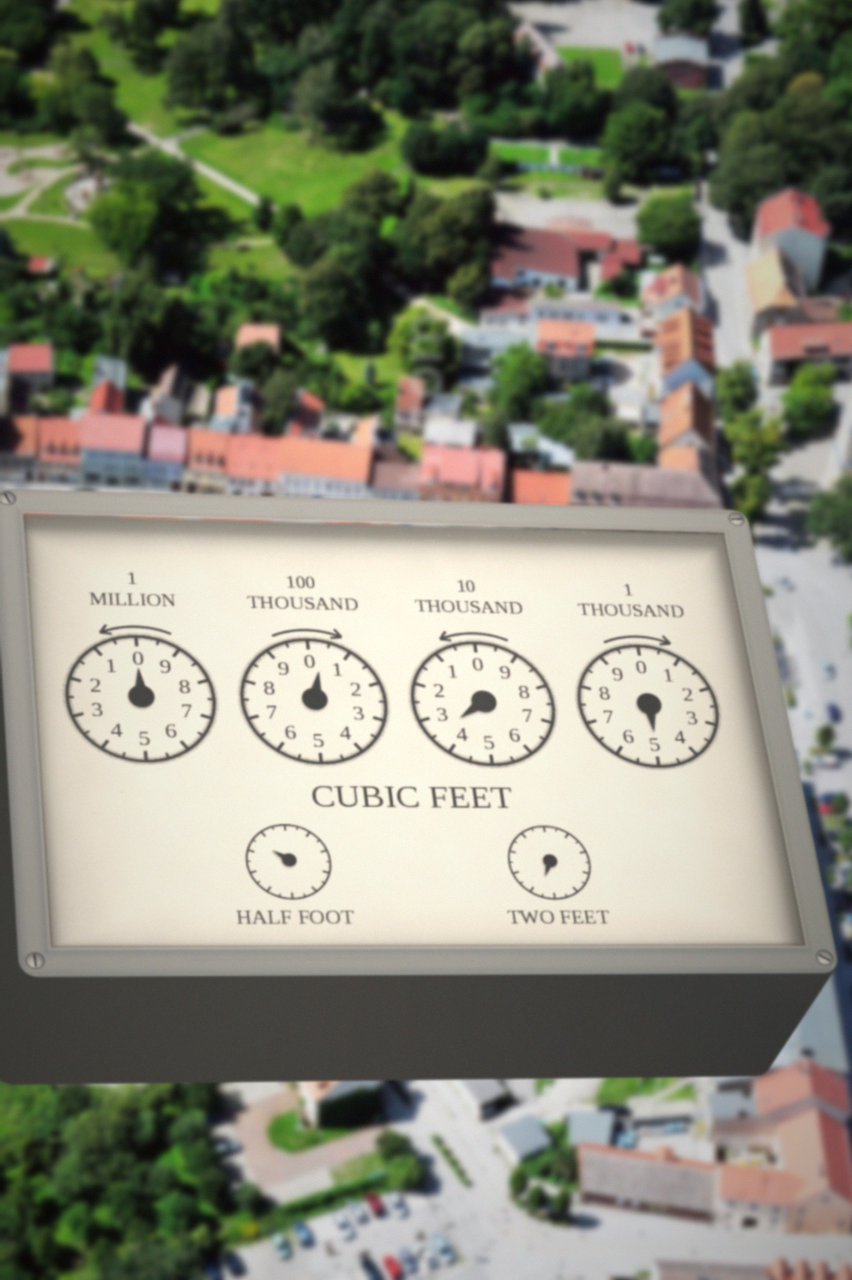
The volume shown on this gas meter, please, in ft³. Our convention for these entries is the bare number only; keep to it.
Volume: 3500
